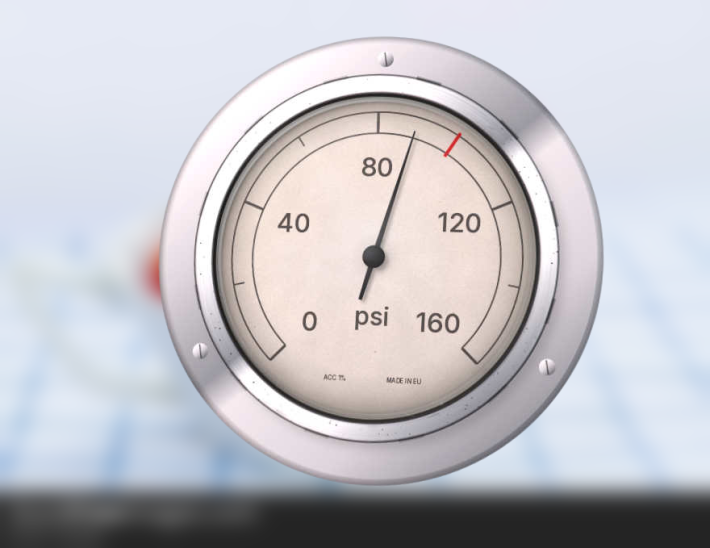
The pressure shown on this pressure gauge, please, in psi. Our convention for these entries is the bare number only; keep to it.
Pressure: 90
